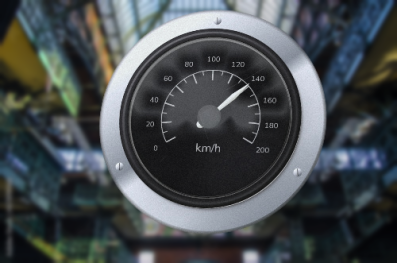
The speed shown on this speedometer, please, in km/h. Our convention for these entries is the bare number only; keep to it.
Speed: 140
